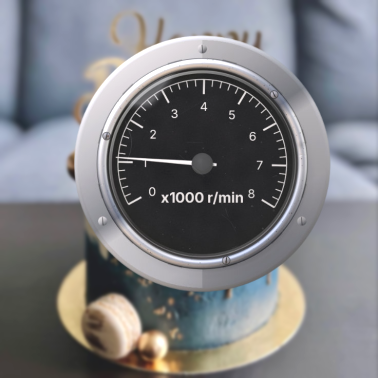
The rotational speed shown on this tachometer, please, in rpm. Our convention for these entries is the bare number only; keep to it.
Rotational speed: 1100
